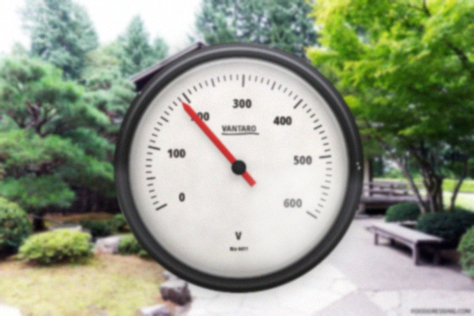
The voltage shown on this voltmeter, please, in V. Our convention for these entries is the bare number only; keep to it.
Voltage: 190
